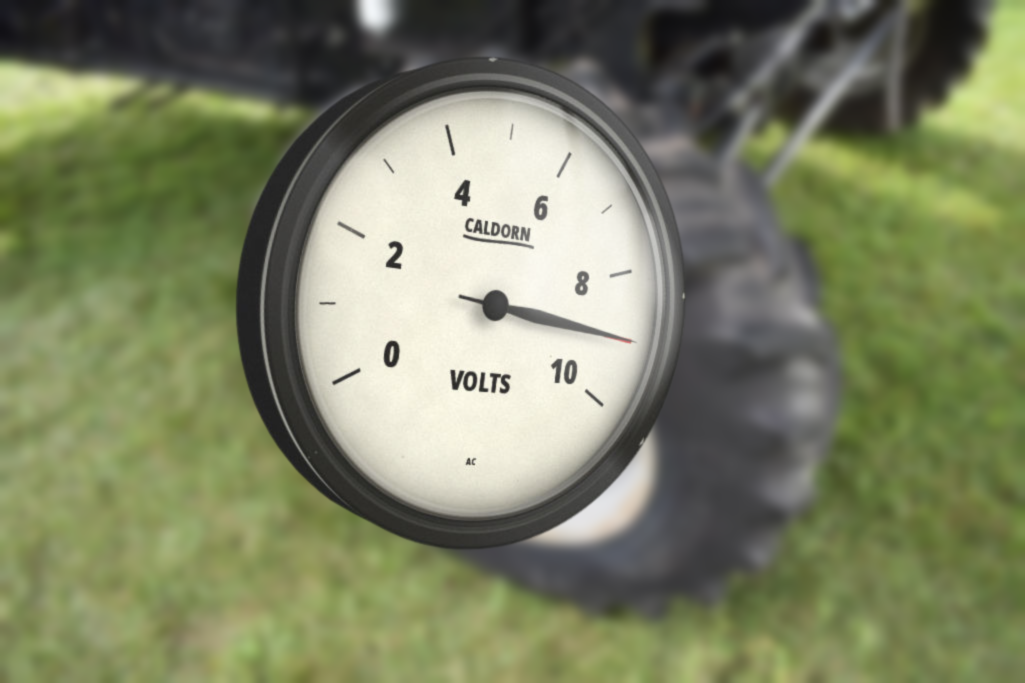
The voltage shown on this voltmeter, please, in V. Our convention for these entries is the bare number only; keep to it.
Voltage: 9
